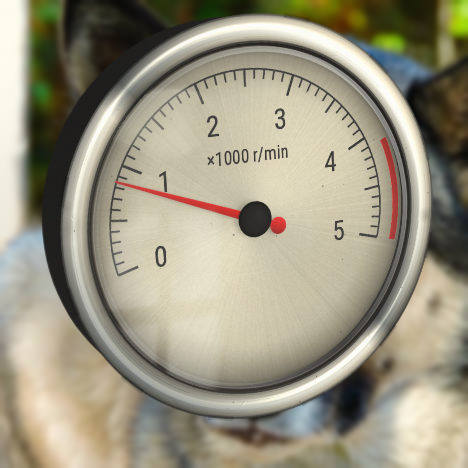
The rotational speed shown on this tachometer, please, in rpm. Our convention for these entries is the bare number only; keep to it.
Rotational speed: 850
